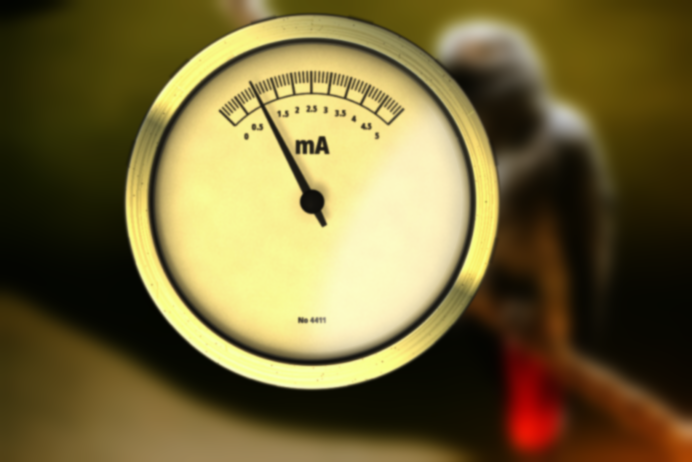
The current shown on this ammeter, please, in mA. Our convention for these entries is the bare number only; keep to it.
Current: 1
